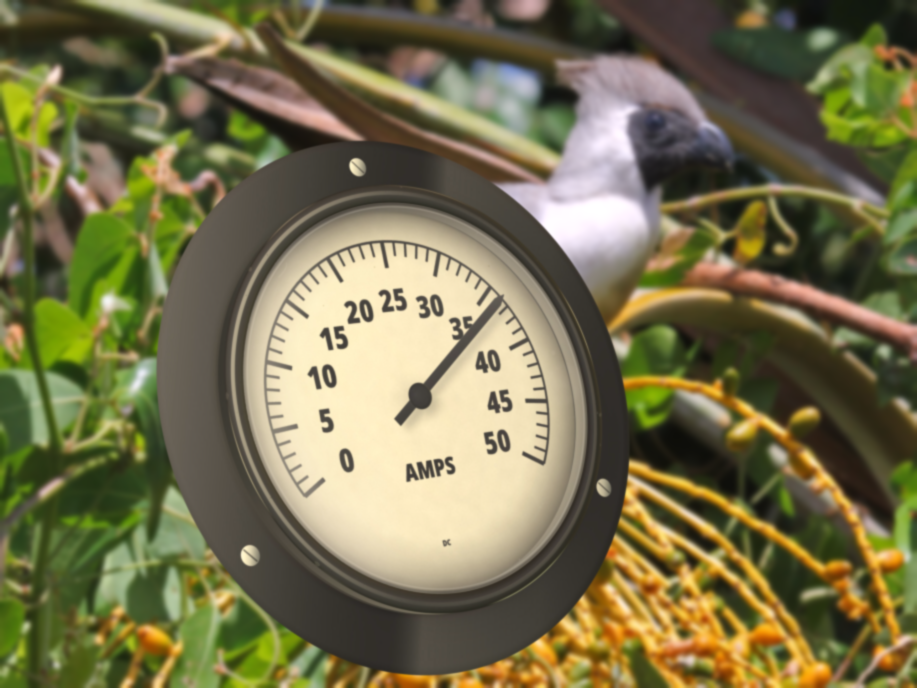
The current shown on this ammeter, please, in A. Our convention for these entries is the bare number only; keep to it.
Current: 36
